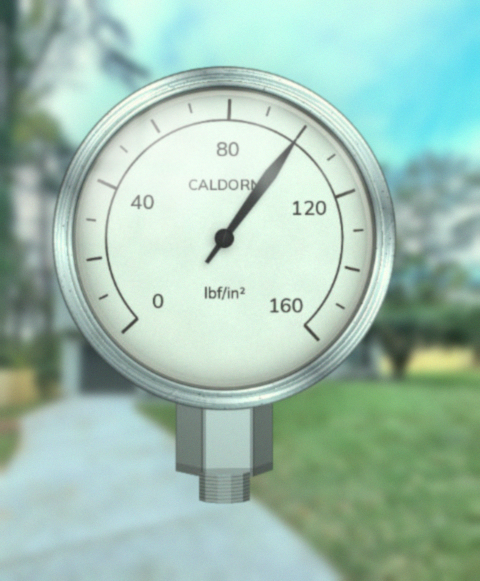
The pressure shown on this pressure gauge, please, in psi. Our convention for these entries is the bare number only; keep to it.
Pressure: 100
